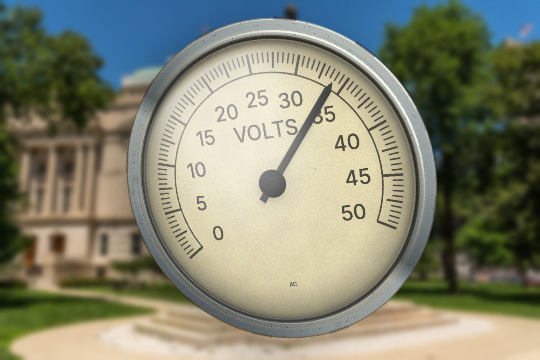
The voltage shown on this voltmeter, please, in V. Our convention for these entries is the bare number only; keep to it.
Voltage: 34
